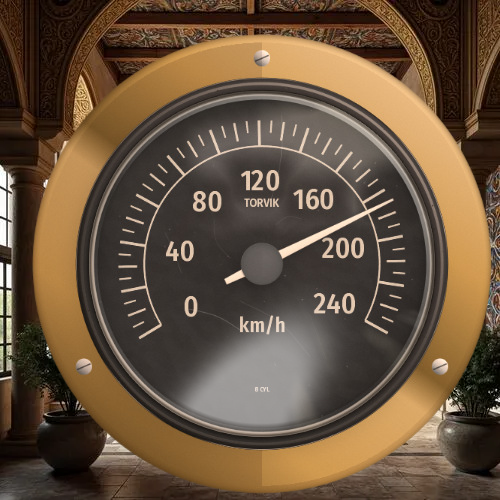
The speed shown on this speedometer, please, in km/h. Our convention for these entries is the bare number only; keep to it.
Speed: 185
